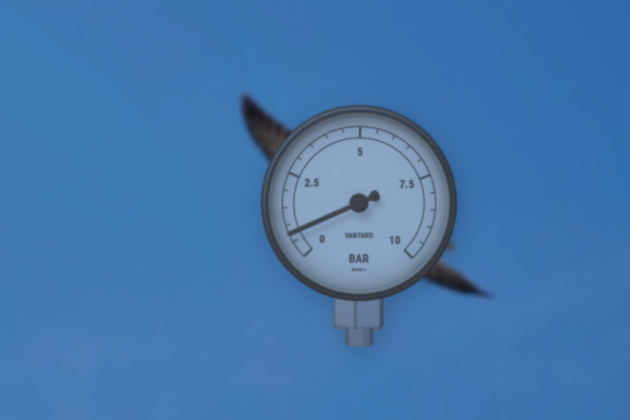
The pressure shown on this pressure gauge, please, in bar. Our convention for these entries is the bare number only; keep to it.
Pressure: 0.75
